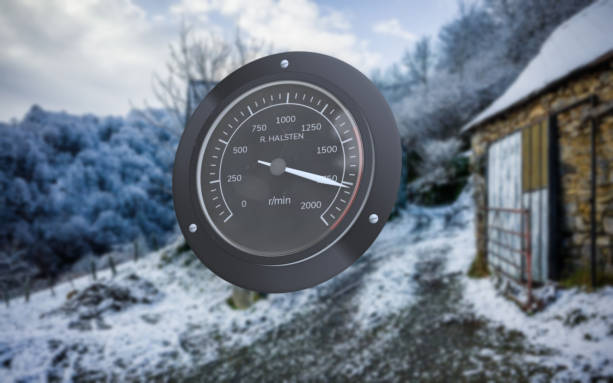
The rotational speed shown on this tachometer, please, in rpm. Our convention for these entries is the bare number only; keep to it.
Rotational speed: 1775
